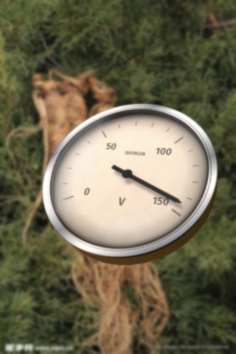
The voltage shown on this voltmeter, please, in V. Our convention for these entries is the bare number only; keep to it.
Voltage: 145
